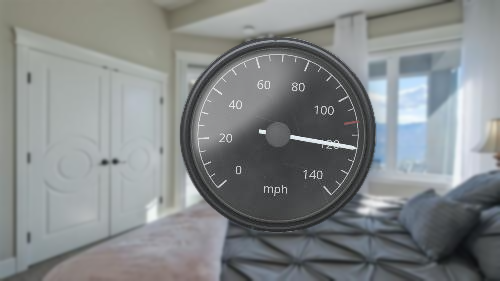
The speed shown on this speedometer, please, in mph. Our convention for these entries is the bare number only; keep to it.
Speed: 120
